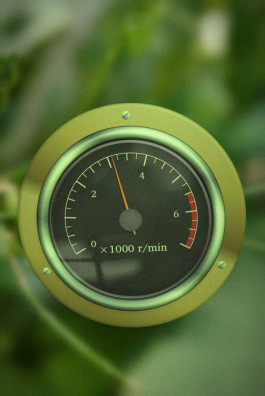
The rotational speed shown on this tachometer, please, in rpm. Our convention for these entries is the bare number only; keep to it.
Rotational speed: 3125
